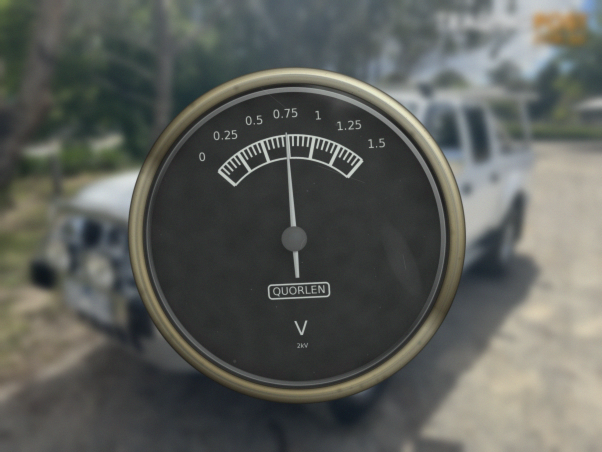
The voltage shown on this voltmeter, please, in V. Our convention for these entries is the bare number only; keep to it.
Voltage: 0.75
